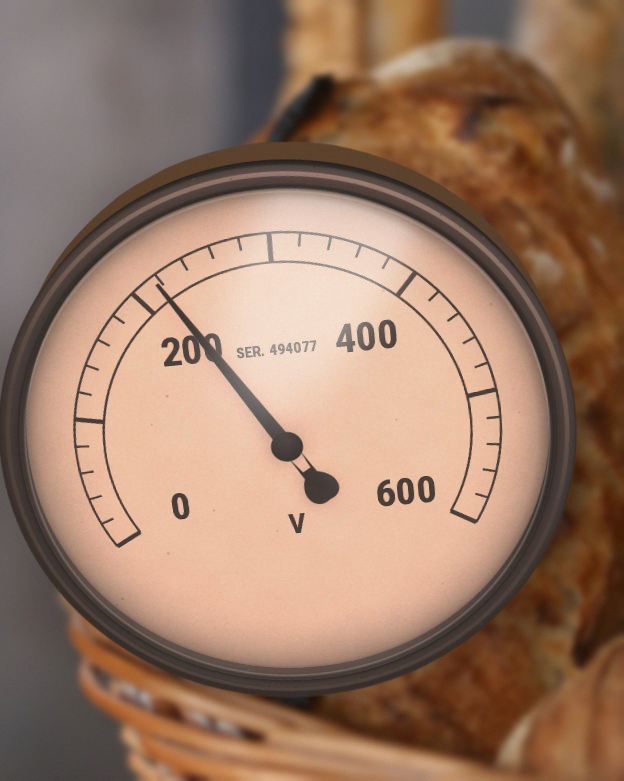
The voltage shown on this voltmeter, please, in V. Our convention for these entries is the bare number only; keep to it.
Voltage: 220
